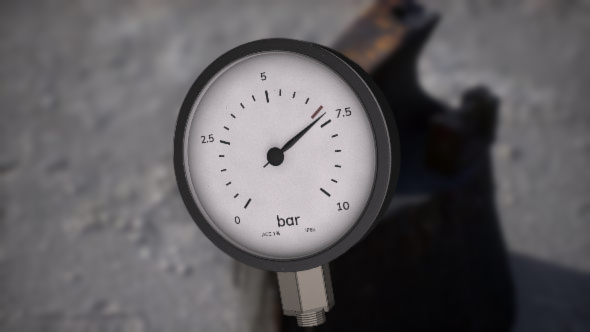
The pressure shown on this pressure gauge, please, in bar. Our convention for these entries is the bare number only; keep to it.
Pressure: 7.25
